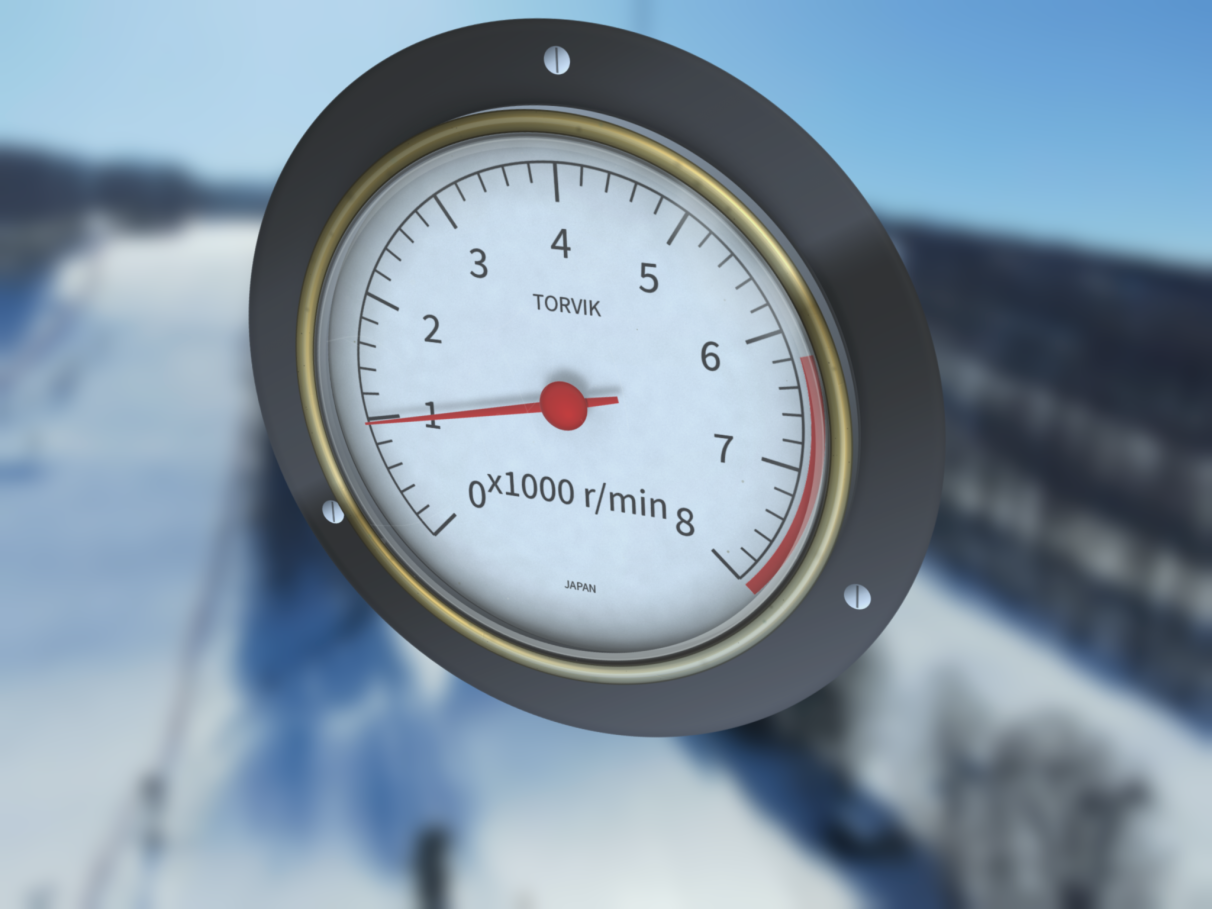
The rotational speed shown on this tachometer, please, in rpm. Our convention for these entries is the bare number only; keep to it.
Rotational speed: 1000
